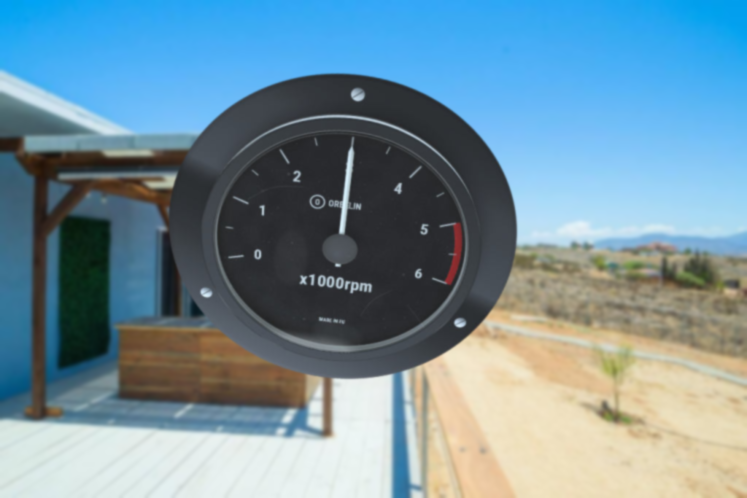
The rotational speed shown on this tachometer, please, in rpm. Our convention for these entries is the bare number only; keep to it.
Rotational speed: 3000
